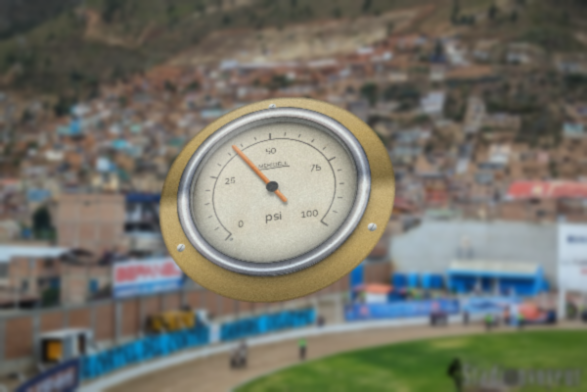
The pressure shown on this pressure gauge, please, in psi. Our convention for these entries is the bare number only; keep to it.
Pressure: 37.5
